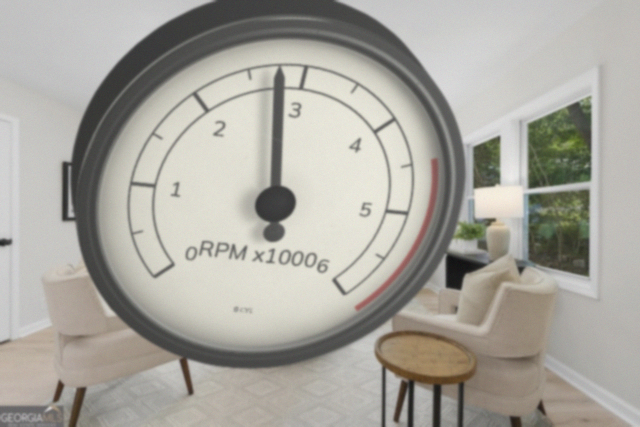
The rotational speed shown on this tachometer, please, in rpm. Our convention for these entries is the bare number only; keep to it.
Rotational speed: 2750
